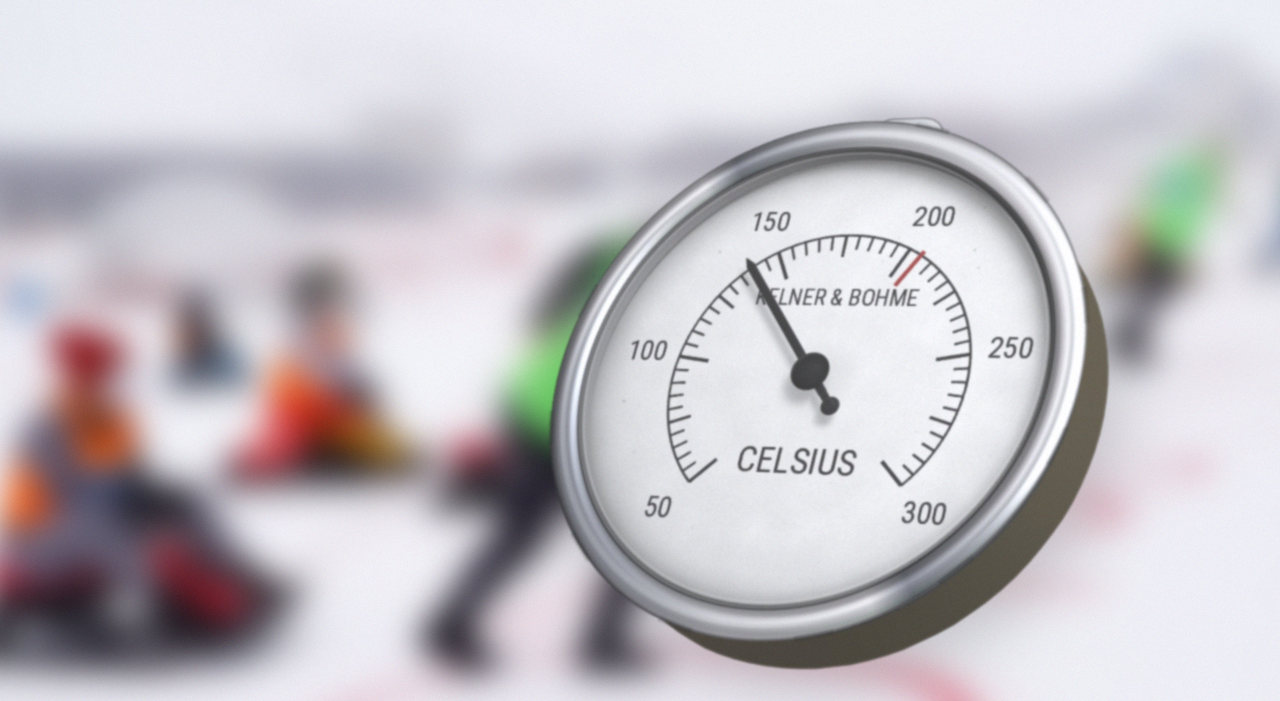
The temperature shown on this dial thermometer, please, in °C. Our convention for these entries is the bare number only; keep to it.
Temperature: 140
